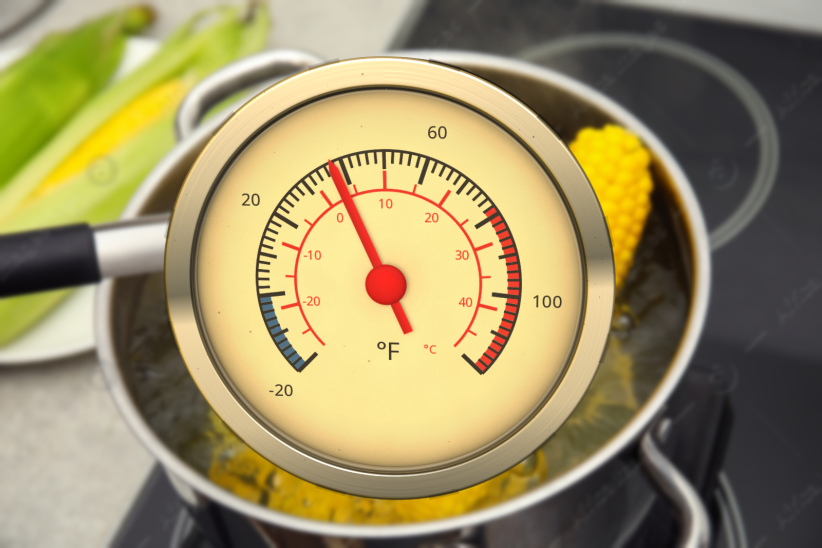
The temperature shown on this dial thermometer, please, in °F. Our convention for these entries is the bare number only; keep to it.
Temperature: 38
